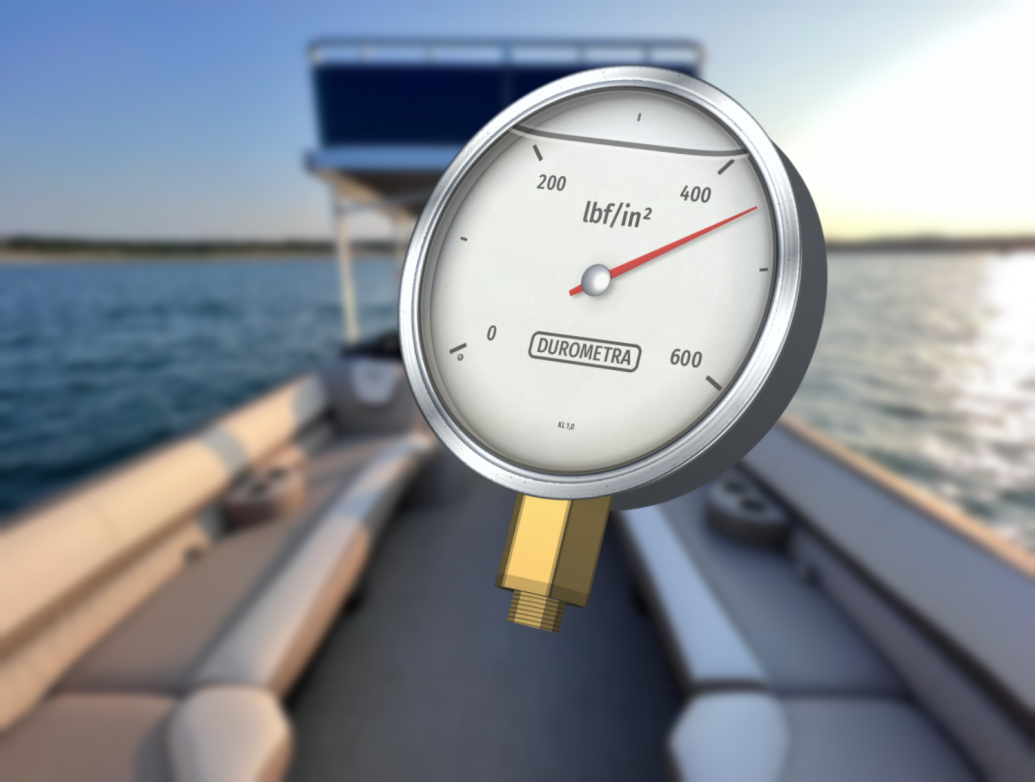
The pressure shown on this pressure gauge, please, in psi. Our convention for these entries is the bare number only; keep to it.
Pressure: 450
